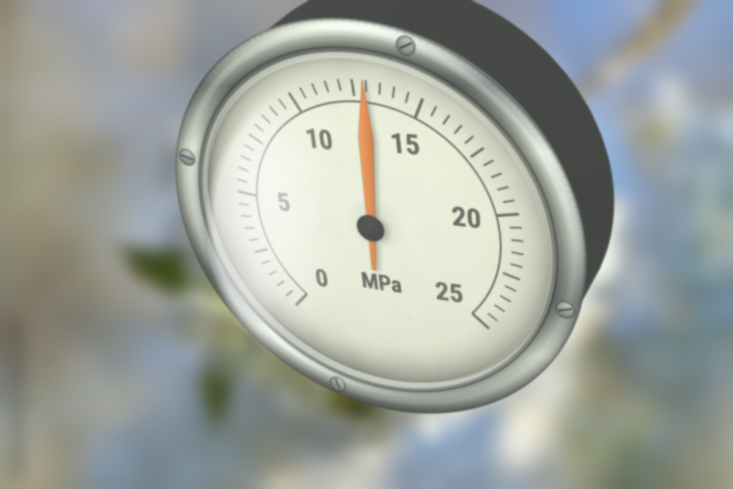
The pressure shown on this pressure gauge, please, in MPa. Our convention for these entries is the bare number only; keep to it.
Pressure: 13
